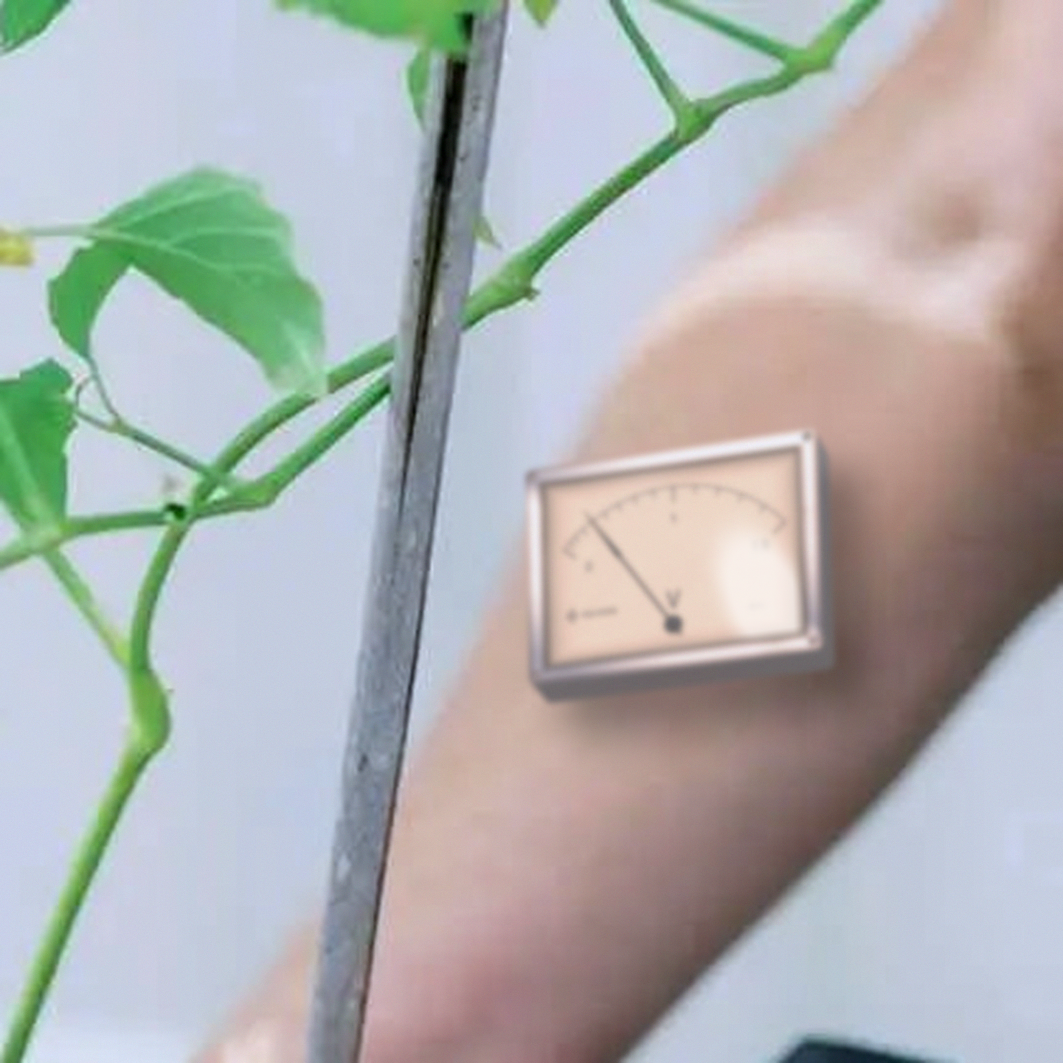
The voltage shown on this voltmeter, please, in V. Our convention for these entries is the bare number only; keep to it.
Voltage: 0.5
